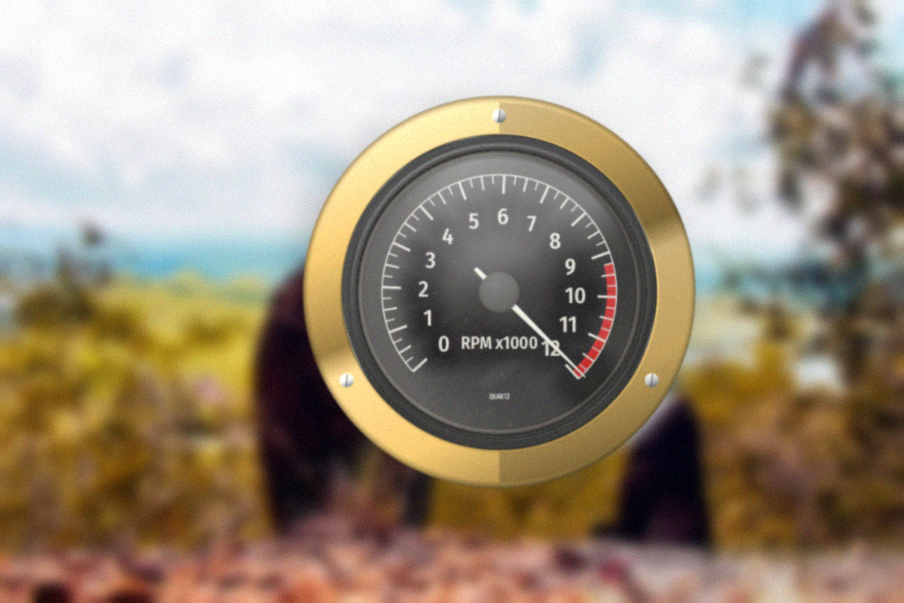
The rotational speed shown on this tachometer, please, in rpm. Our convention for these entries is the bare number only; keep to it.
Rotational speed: 11875
